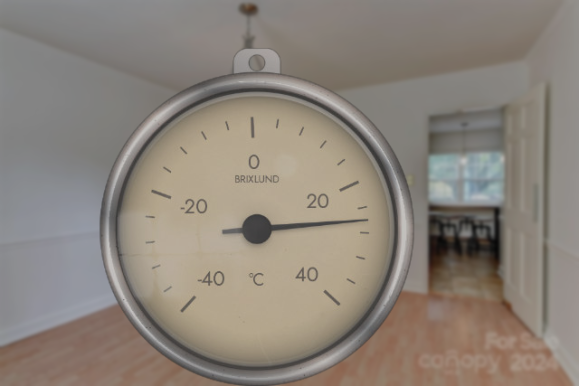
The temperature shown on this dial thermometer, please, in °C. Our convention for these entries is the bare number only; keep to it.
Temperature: 26
